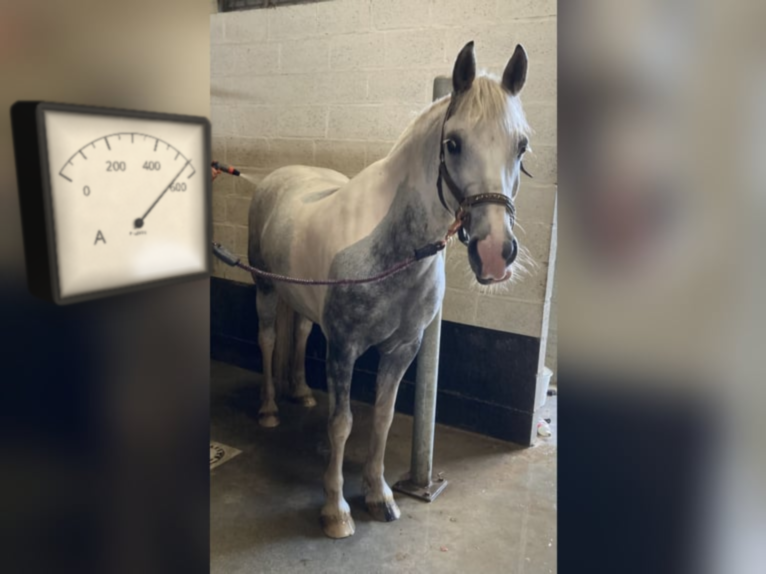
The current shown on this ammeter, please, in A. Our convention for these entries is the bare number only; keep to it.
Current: 550
